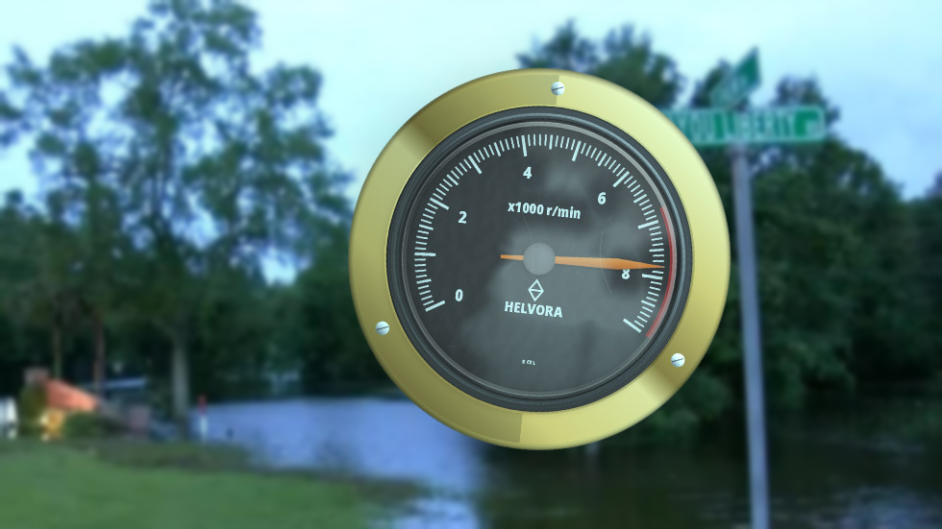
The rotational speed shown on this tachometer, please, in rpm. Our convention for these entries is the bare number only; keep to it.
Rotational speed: 7800
